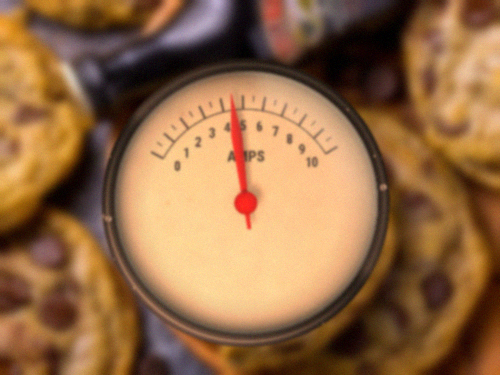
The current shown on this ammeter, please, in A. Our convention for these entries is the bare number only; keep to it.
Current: 4.5
